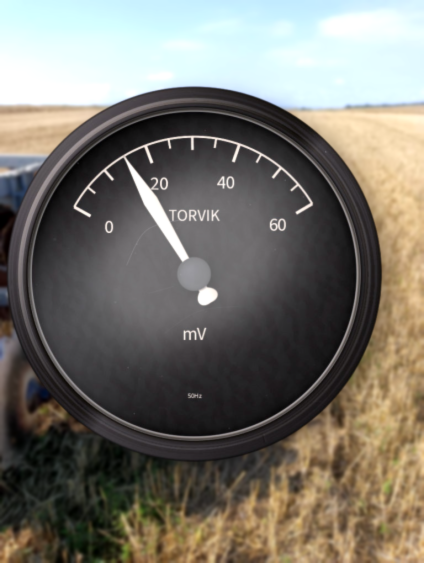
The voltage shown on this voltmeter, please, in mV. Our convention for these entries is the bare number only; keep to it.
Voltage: 15
